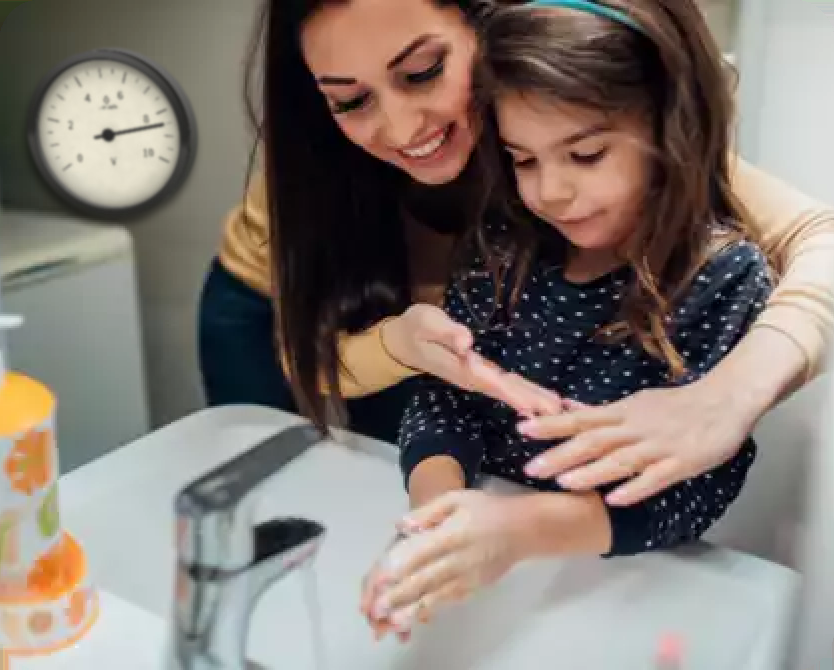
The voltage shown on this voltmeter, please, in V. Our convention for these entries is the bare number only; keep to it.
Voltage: 8.5
